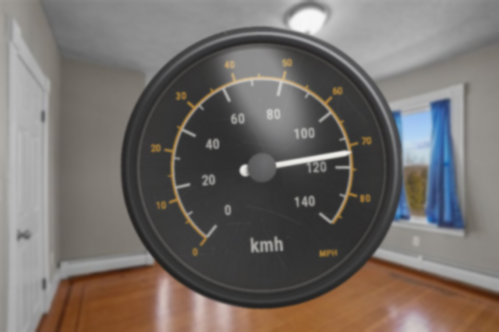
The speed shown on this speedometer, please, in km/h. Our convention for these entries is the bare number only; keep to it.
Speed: 115
